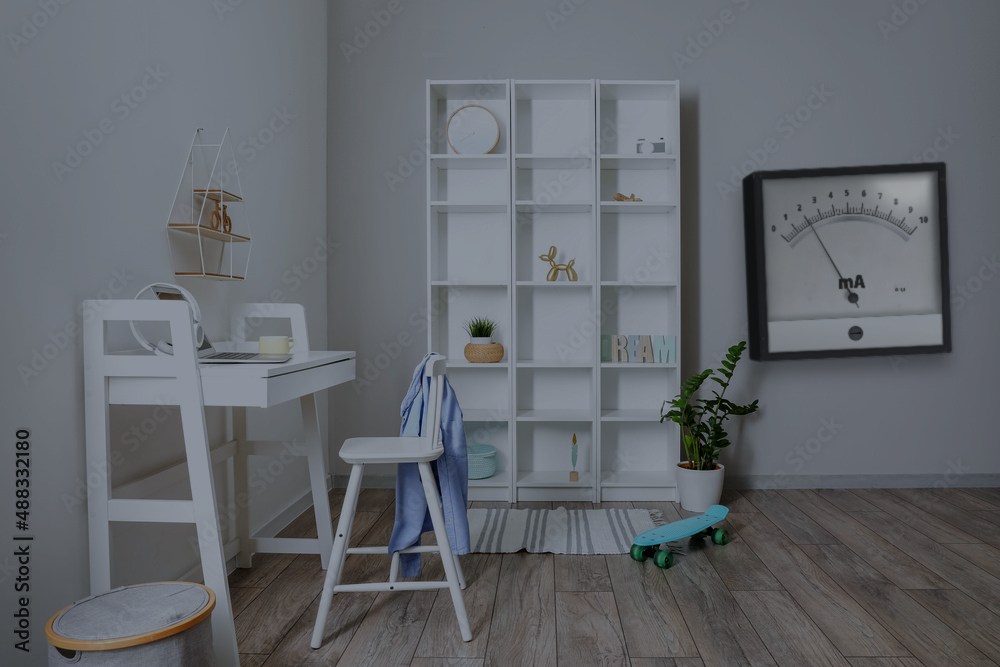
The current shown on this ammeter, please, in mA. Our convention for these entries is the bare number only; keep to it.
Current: 2
